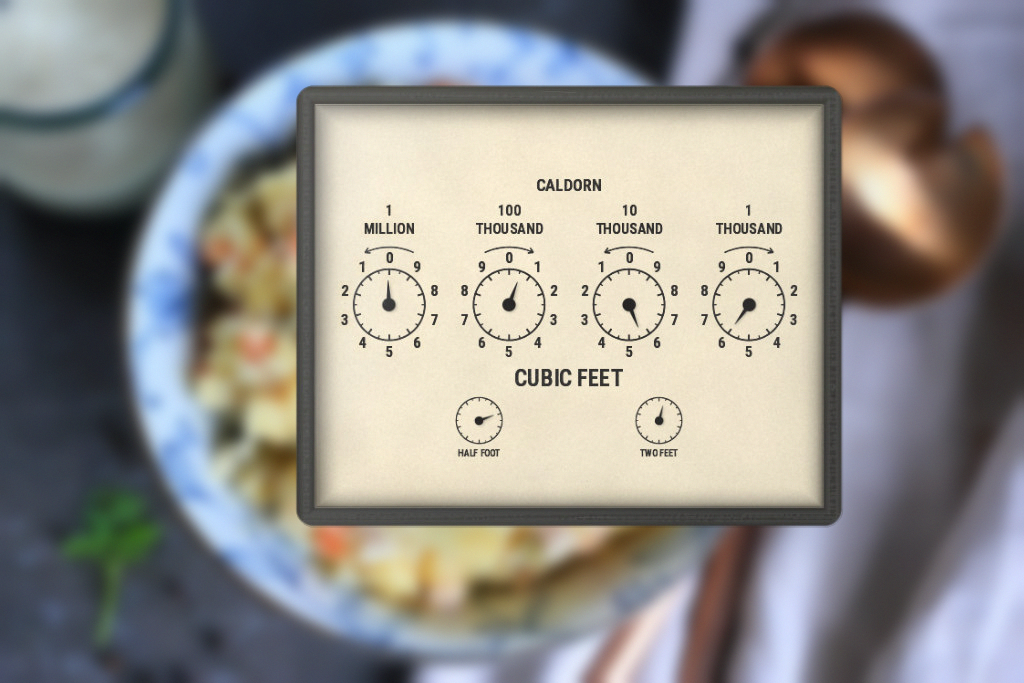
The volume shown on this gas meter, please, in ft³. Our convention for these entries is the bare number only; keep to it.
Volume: 5600
